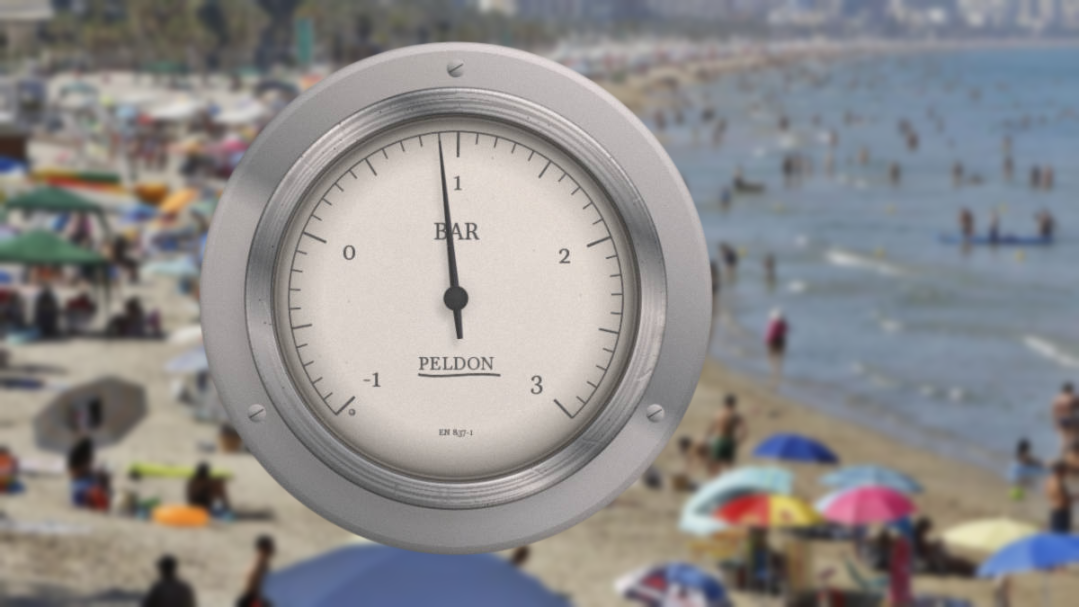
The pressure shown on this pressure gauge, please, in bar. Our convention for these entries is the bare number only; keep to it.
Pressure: 0.9
